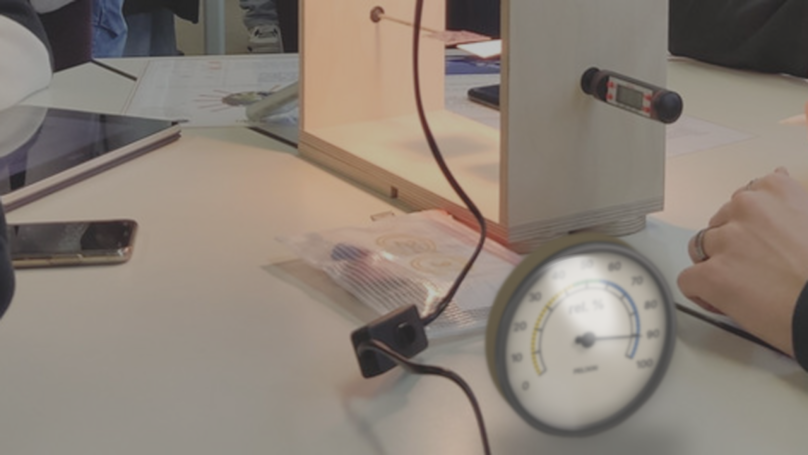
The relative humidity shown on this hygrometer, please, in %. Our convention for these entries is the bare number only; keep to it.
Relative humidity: 90
